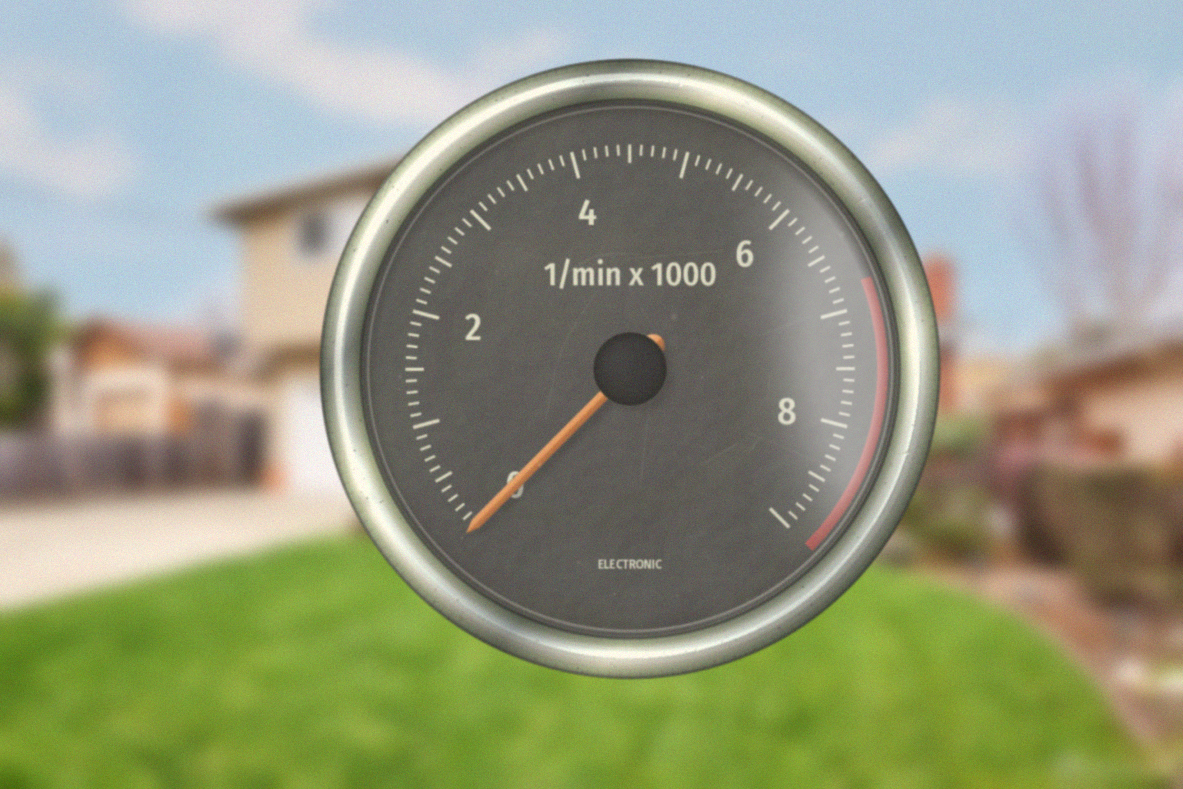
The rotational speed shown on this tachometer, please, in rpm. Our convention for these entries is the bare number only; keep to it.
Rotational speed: 0
